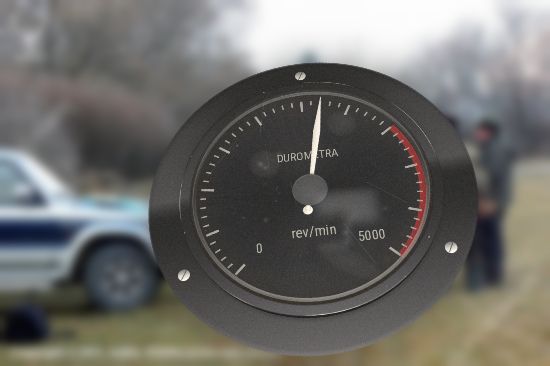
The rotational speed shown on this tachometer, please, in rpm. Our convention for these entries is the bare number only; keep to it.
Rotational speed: 2700
